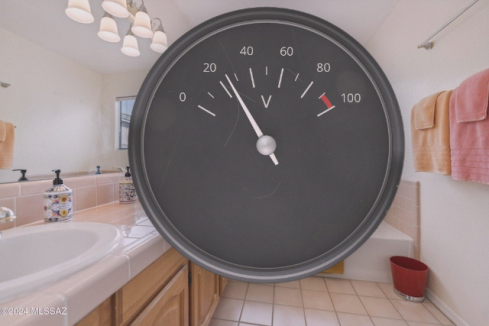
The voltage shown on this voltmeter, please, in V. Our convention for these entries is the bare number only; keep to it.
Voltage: 25
